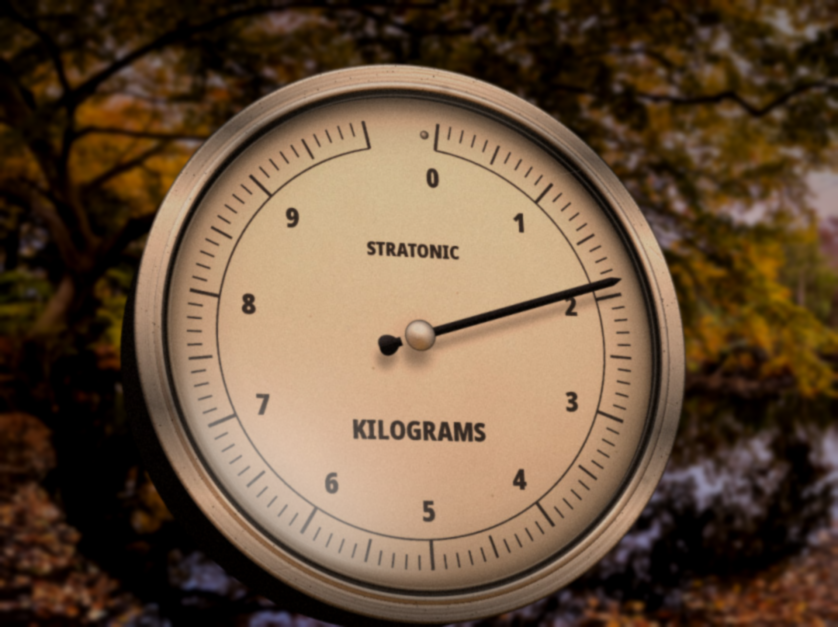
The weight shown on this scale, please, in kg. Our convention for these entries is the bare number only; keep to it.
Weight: 1.9
